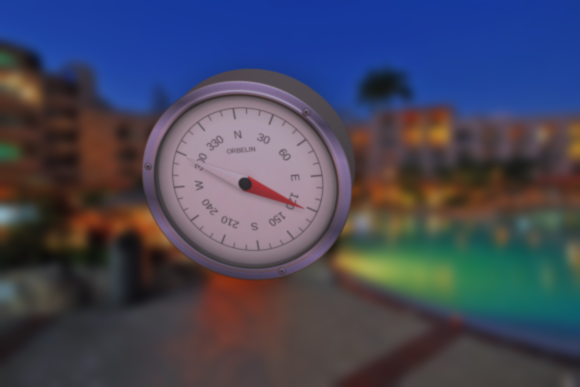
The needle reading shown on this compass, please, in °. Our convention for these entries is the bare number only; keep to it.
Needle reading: 120
